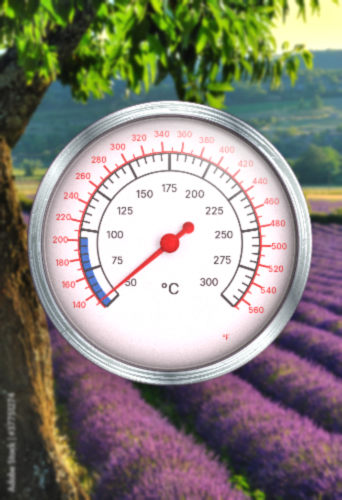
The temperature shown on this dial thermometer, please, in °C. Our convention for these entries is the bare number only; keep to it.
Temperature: 55
